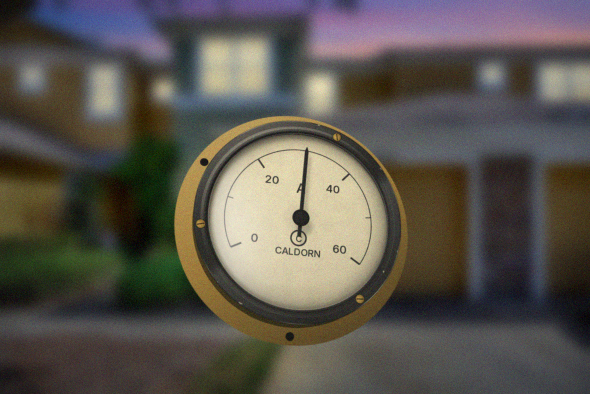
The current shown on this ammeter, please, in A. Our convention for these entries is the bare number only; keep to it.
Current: 30
